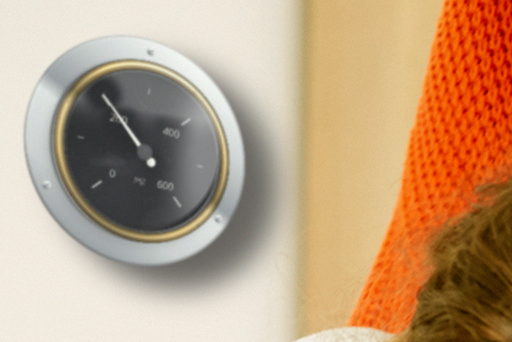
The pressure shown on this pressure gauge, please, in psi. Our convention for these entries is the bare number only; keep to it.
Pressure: 200
